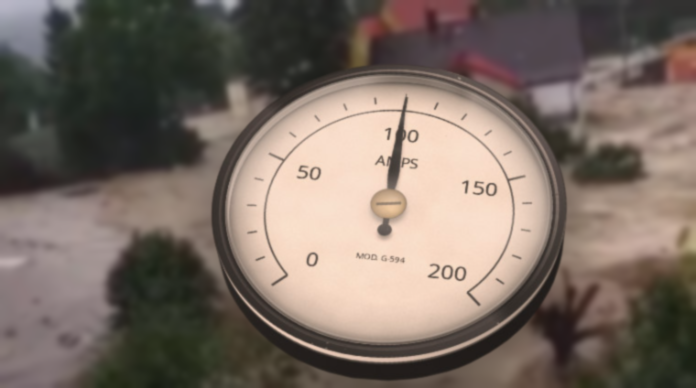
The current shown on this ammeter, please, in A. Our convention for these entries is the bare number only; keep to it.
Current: 100
